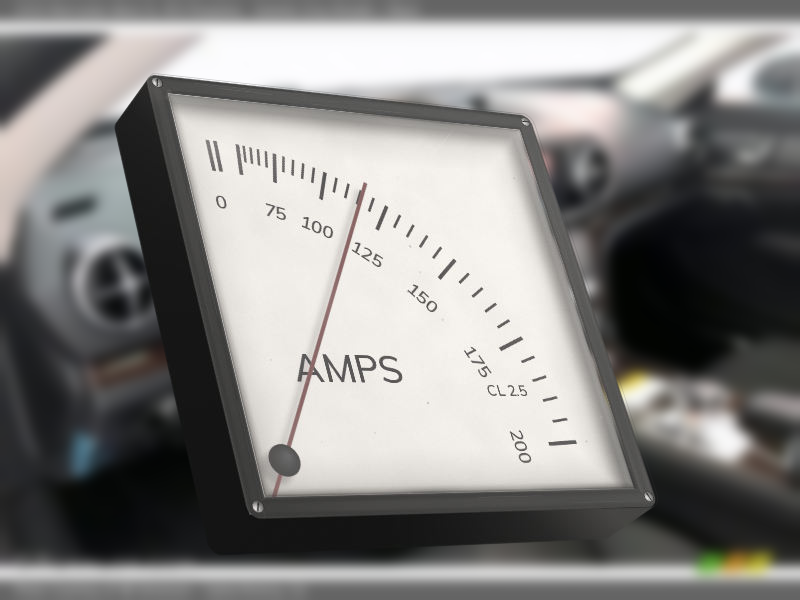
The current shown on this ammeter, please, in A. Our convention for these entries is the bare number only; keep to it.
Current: 115
